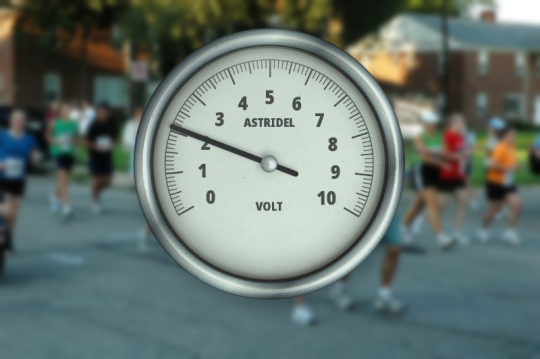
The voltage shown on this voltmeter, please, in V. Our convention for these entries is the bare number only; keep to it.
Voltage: 2.1
